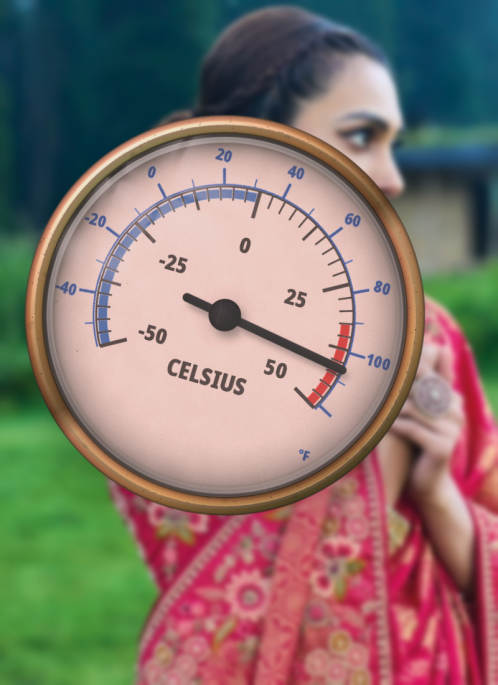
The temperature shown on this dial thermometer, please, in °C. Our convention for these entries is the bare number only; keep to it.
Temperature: 41.25
